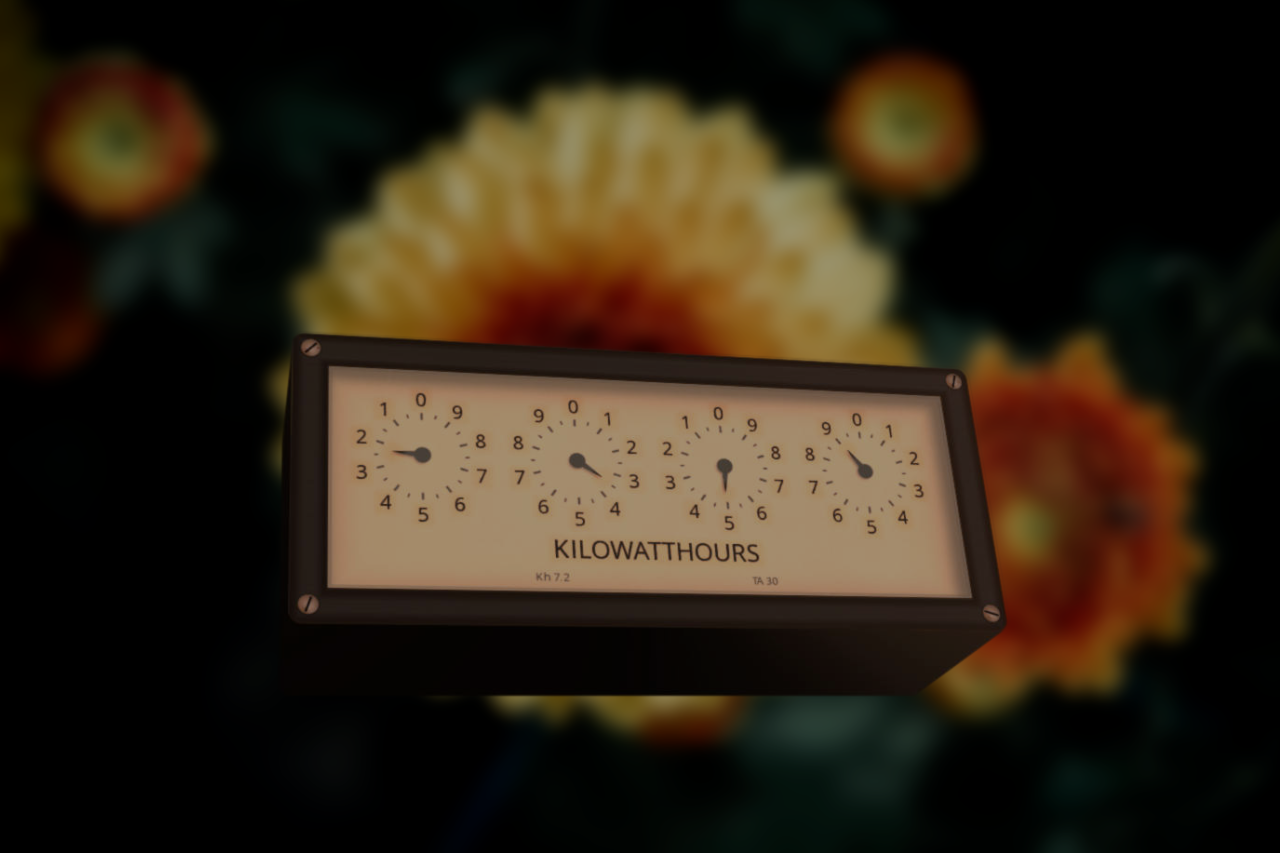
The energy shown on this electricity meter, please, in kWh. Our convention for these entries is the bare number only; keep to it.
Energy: 2349
